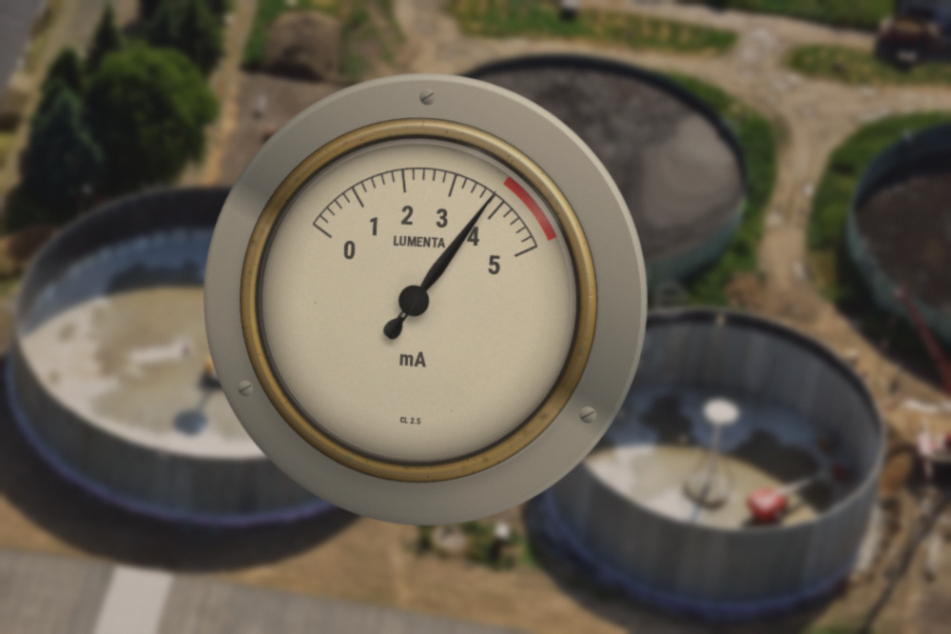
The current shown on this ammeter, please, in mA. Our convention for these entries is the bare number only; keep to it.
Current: 3.8
